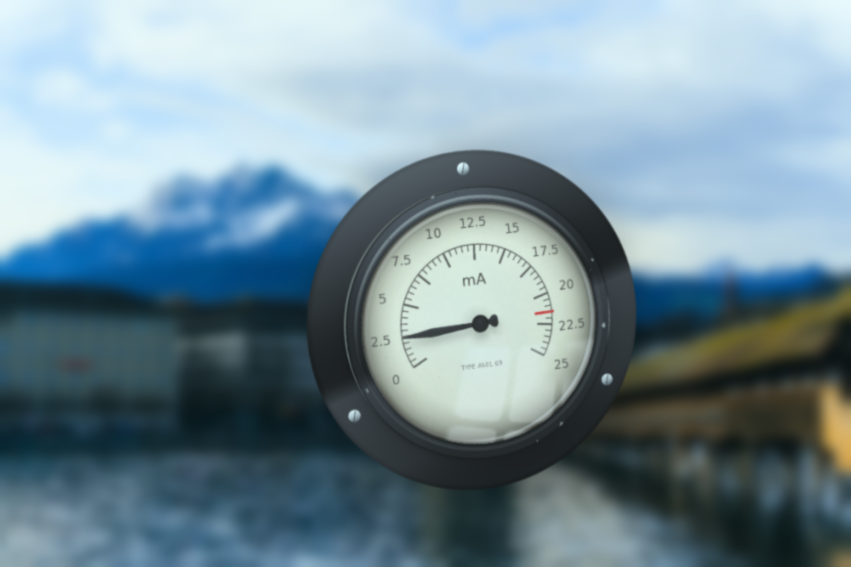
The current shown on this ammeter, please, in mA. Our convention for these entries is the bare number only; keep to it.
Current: 2.5
